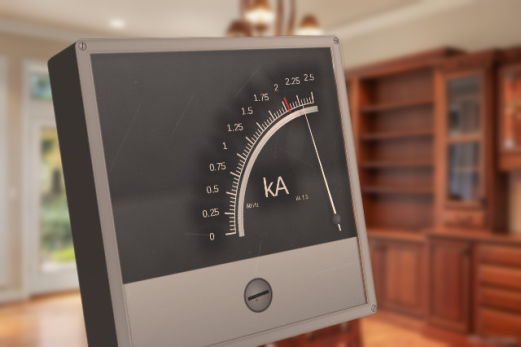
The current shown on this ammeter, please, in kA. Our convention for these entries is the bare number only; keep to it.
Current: 2.25
